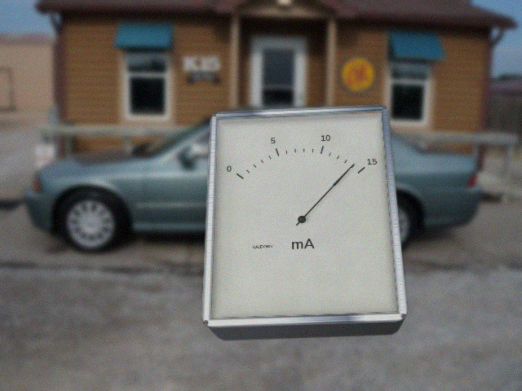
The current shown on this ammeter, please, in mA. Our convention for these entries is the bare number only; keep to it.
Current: 14
